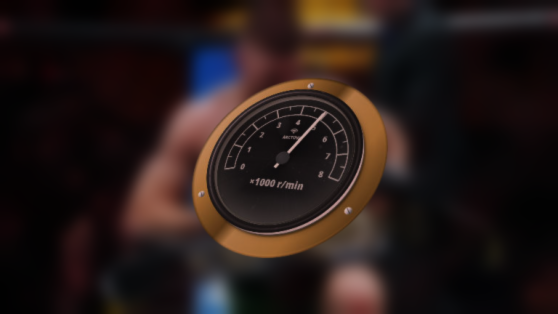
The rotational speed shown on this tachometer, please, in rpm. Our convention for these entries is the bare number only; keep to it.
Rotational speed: 5000
